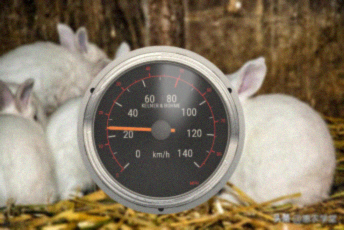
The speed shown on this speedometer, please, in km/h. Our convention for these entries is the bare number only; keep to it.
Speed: 25
